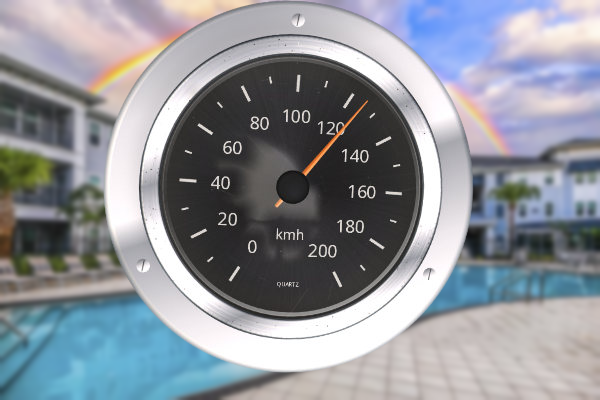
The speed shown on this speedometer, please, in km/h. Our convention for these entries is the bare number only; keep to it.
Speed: 125
